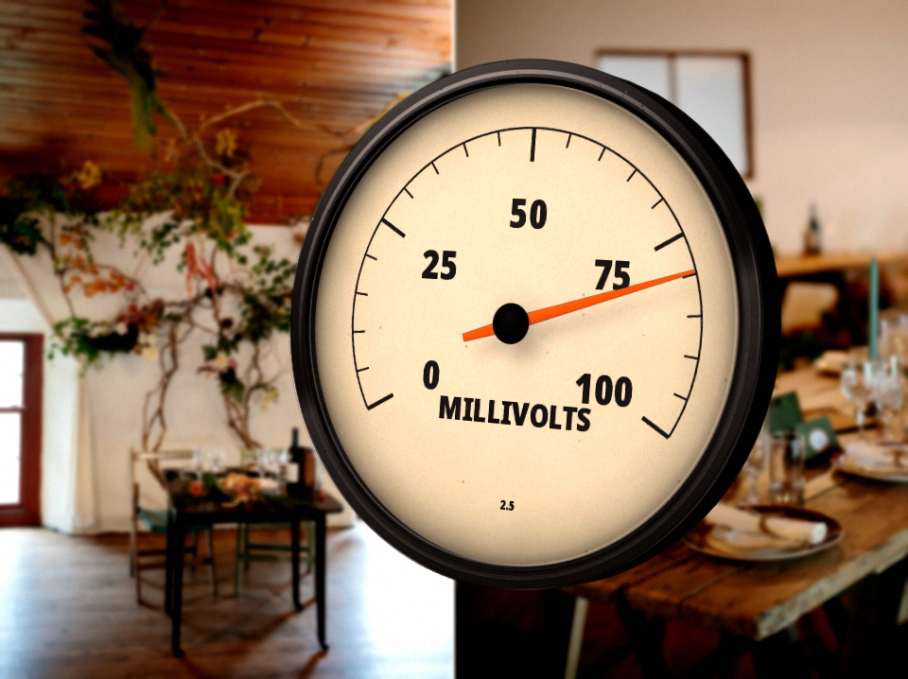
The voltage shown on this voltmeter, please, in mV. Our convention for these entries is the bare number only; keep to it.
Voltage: 80
